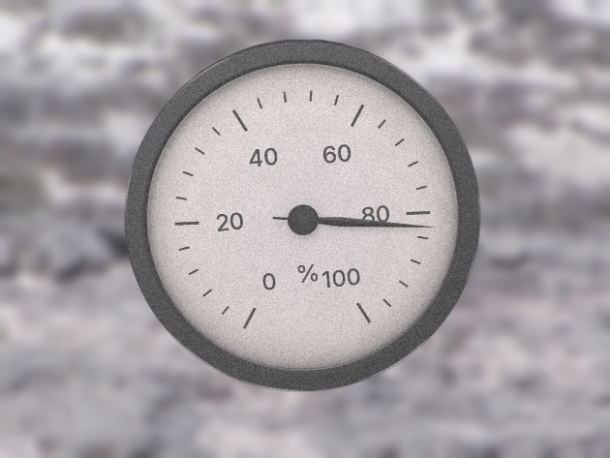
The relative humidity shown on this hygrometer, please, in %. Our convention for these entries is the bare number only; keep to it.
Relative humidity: 82
